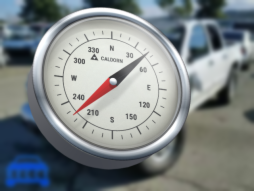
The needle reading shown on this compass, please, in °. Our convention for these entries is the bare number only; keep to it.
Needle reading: 225
